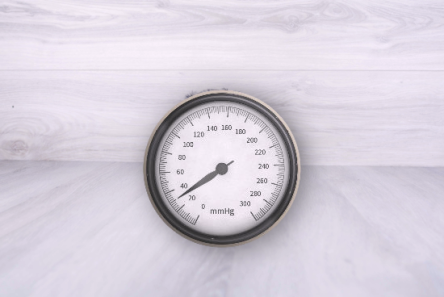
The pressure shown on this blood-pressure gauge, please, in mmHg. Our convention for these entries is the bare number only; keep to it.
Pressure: 30
